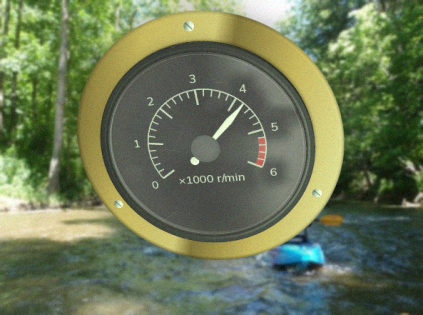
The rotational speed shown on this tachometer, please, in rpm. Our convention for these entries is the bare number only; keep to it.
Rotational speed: 4200
